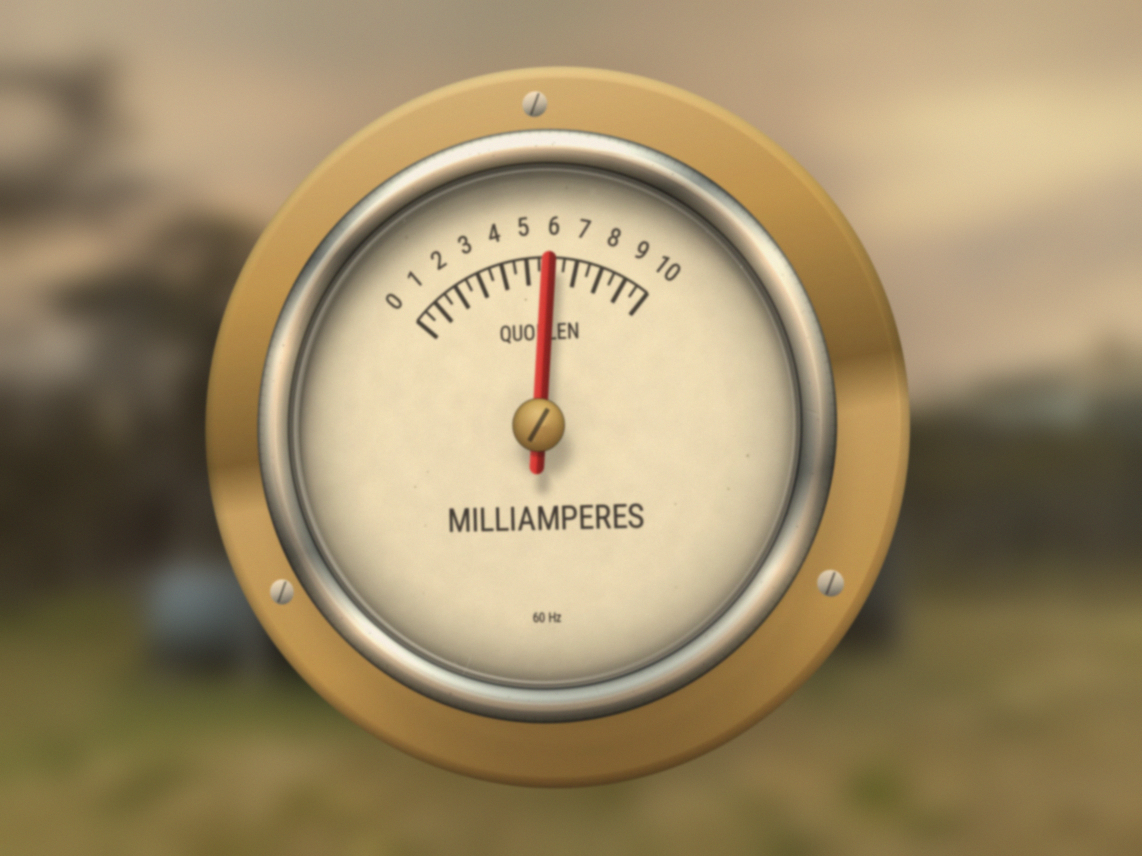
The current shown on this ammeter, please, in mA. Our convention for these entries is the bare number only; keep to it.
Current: 6
